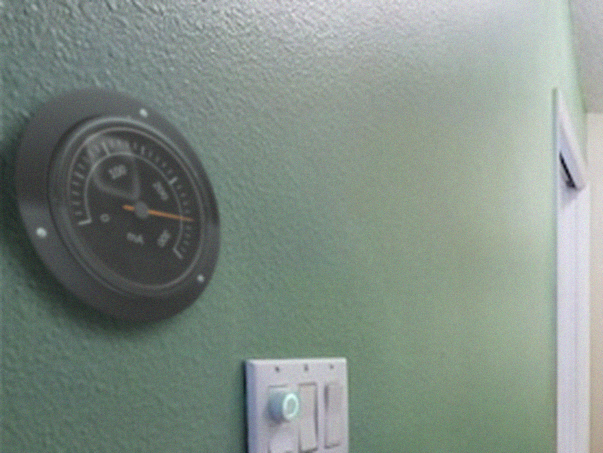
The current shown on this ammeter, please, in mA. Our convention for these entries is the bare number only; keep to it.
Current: 250
